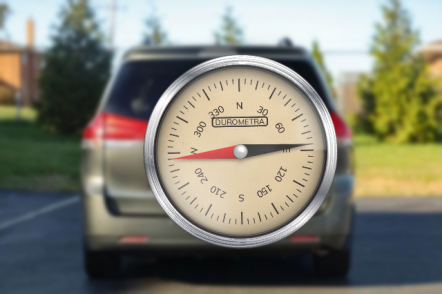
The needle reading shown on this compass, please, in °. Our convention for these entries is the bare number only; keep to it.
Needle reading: 265
